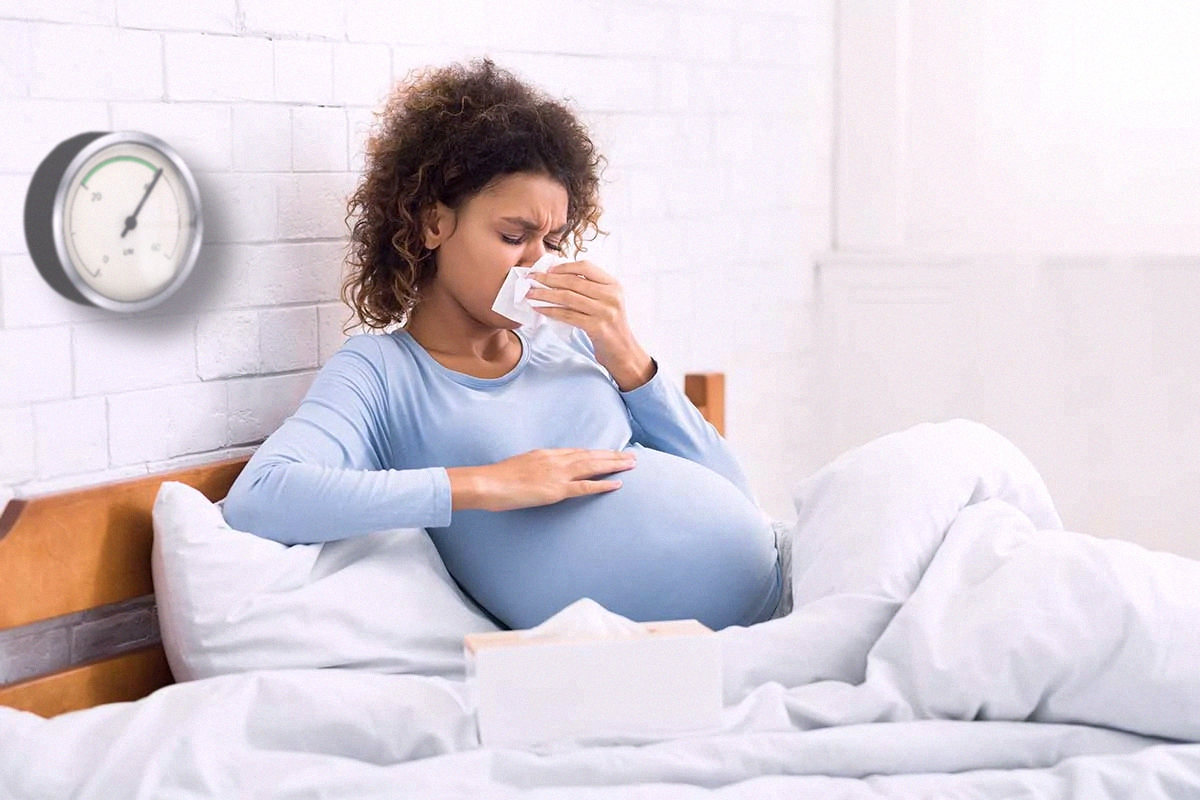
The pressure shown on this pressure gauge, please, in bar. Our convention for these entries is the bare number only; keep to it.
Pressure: 40
